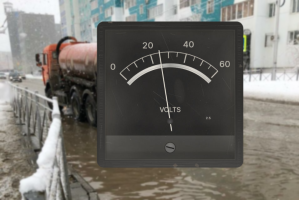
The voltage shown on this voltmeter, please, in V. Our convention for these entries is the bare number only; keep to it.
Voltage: 25
